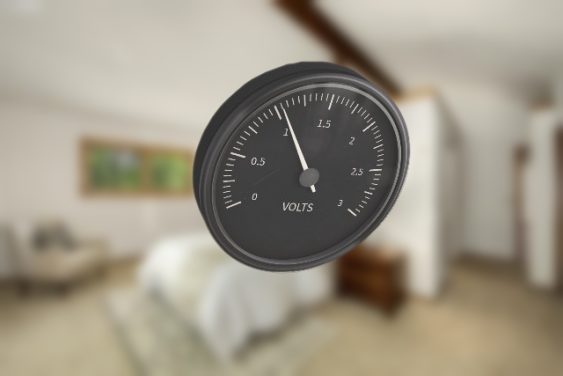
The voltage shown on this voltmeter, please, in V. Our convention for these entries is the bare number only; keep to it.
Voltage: 1.05
